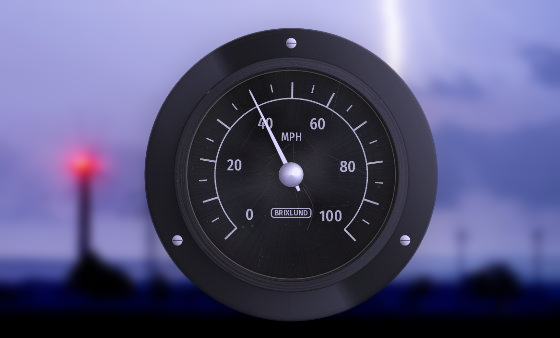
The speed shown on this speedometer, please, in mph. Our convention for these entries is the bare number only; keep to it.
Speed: 40
